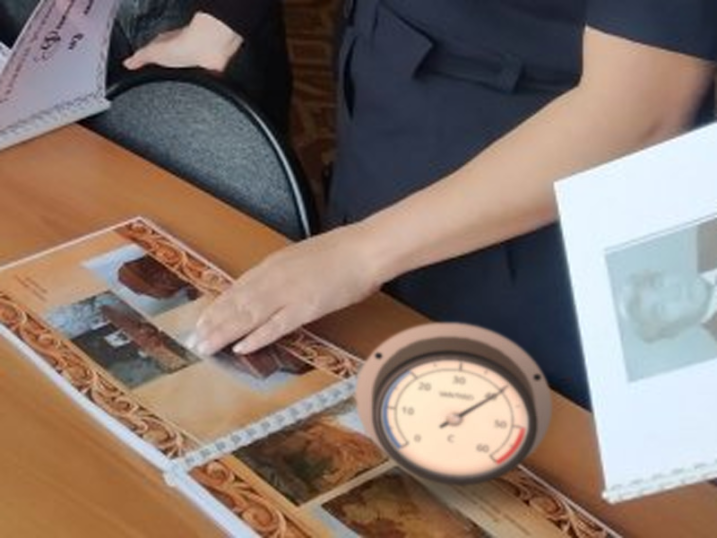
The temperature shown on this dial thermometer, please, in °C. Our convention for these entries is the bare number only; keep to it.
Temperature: 40
